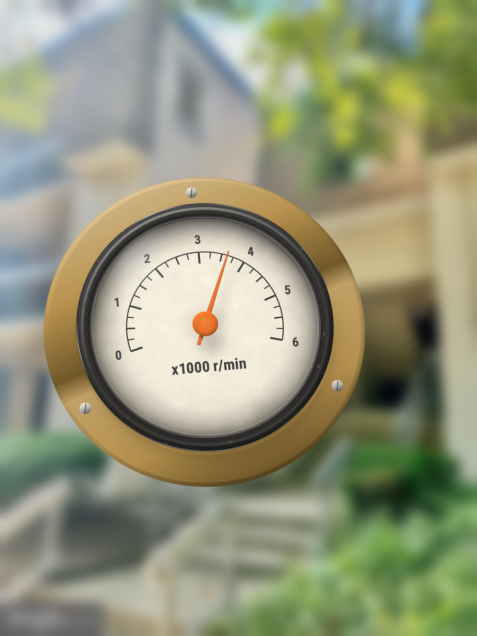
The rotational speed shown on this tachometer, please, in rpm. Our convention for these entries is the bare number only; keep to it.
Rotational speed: 3625
